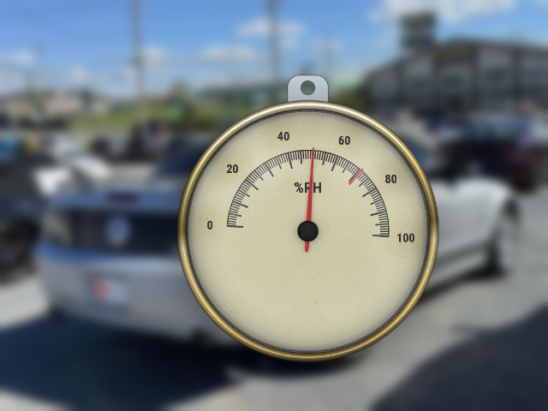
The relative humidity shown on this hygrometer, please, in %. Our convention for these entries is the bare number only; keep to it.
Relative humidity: 50
